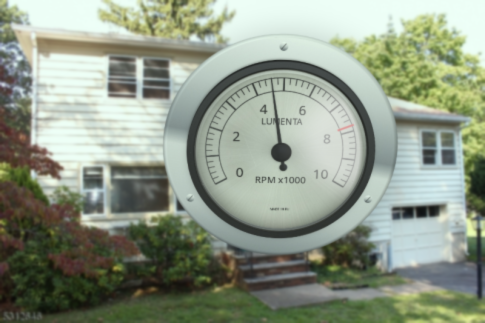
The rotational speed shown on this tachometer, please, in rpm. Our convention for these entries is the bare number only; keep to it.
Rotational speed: 4600
